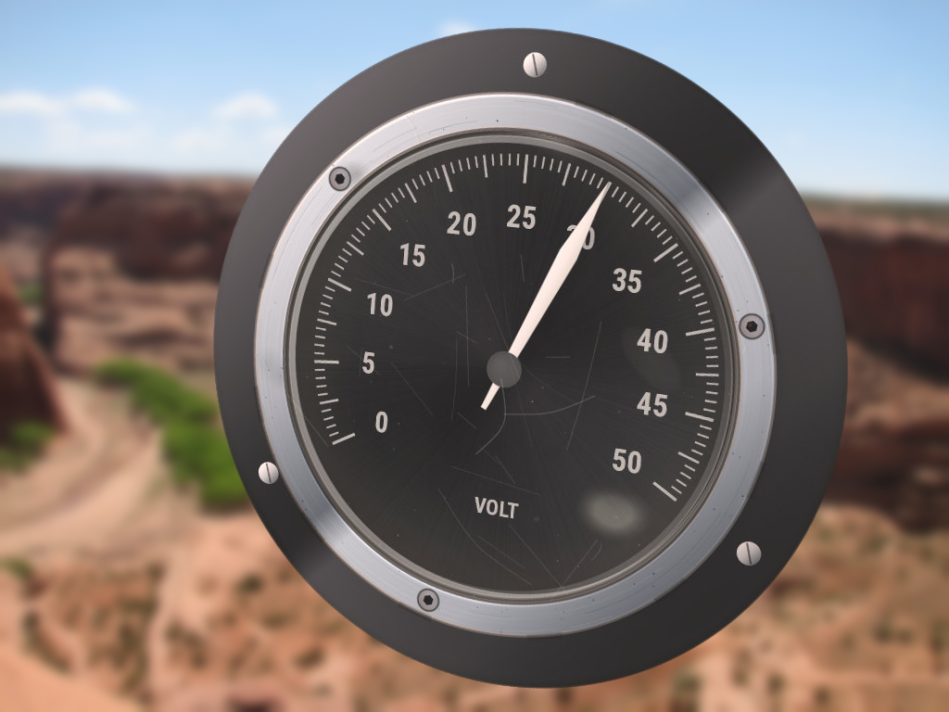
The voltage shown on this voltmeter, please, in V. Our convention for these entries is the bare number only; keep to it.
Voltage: 30
